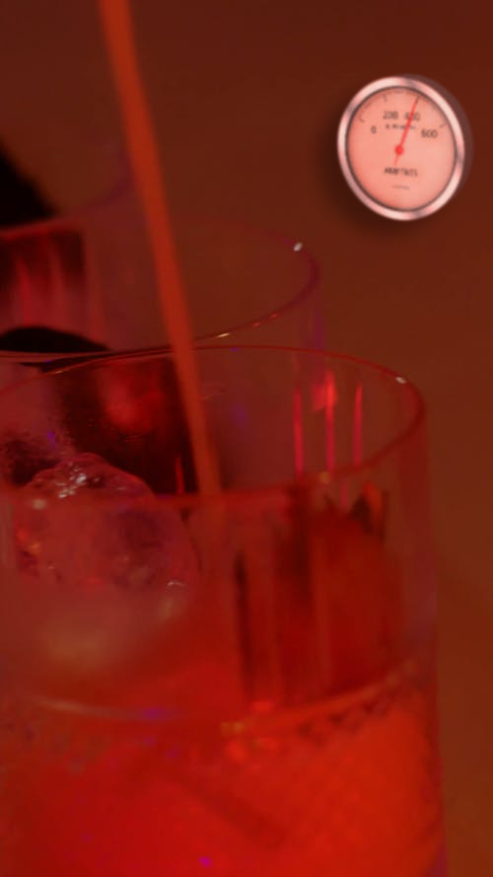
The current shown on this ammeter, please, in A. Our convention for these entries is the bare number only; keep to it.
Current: 400
